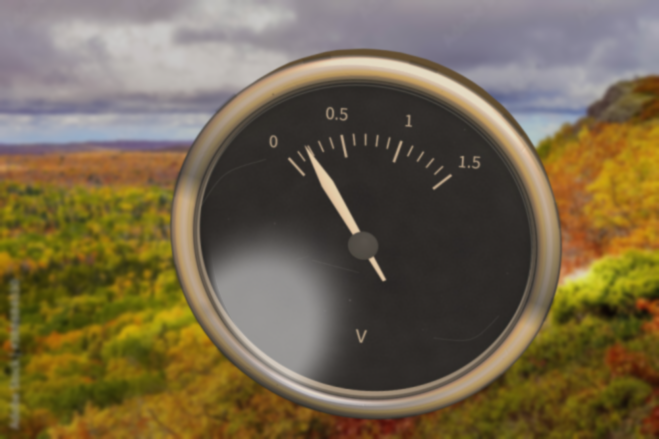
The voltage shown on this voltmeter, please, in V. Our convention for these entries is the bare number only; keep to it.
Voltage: 0.2
